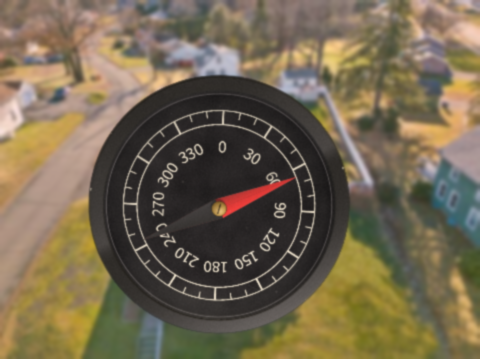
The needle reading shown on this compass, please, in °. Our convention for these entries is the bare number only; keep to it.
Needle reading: 65
